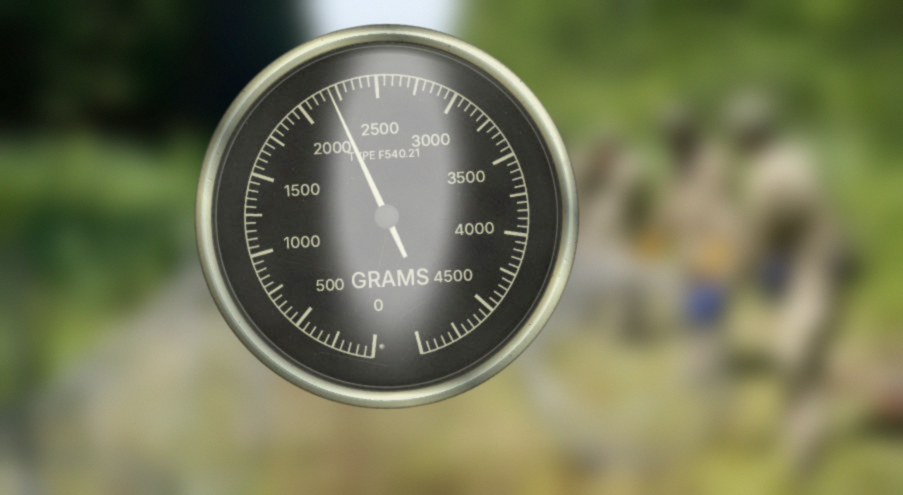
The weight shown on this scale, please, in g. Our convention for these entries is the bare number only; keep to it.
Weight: 2200
